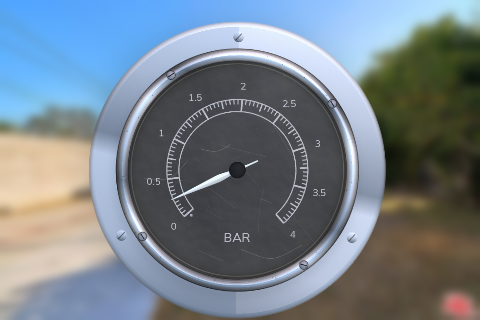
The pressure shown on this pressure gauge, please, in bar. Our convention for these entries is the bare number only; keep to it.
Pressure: 0.25
